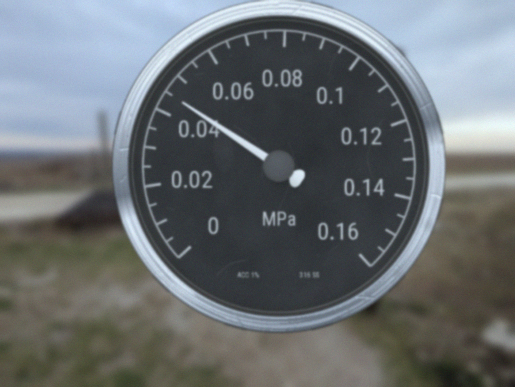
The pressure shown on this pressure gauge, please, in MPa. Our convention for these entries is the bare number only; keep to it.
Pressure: 0.045
